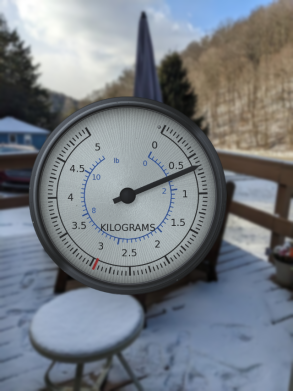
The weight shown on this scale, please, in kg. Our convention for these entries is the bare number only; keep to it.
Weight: 0.65
